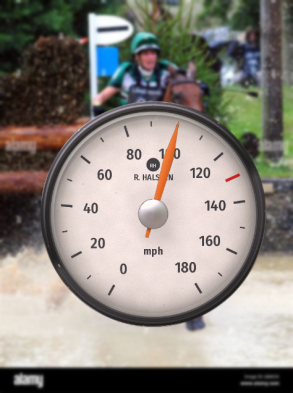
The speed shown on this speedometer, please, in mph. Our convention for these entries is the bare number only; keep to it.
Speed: 100
